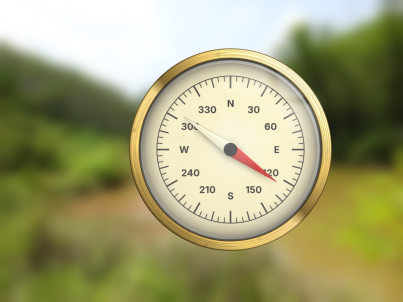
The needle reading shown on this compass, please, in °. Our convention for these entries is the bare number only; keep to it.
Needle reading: 125
